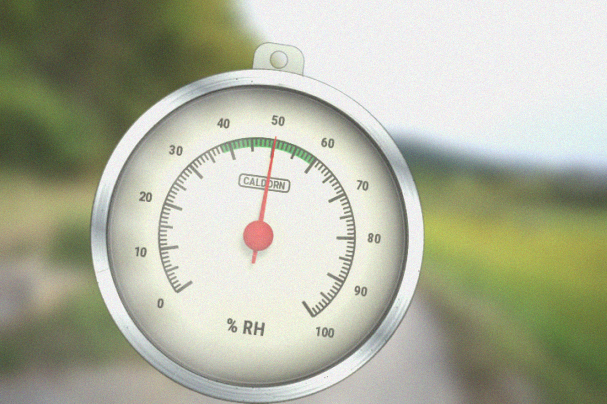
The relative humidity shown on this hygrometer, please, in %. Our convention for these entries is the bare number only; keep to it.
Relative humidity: 50
